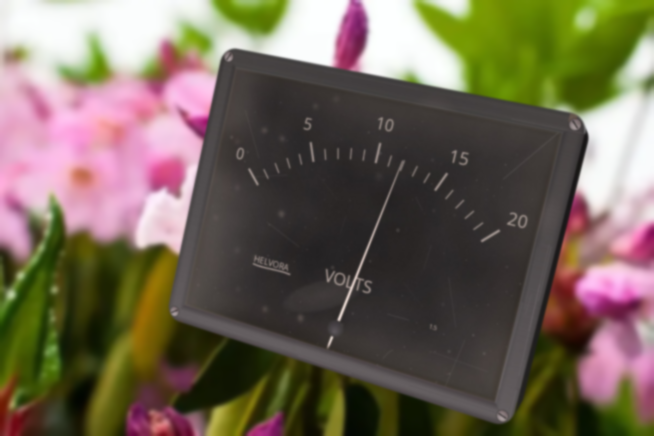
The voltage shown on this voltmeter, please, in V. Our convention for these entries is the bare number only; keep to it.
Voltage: 12
